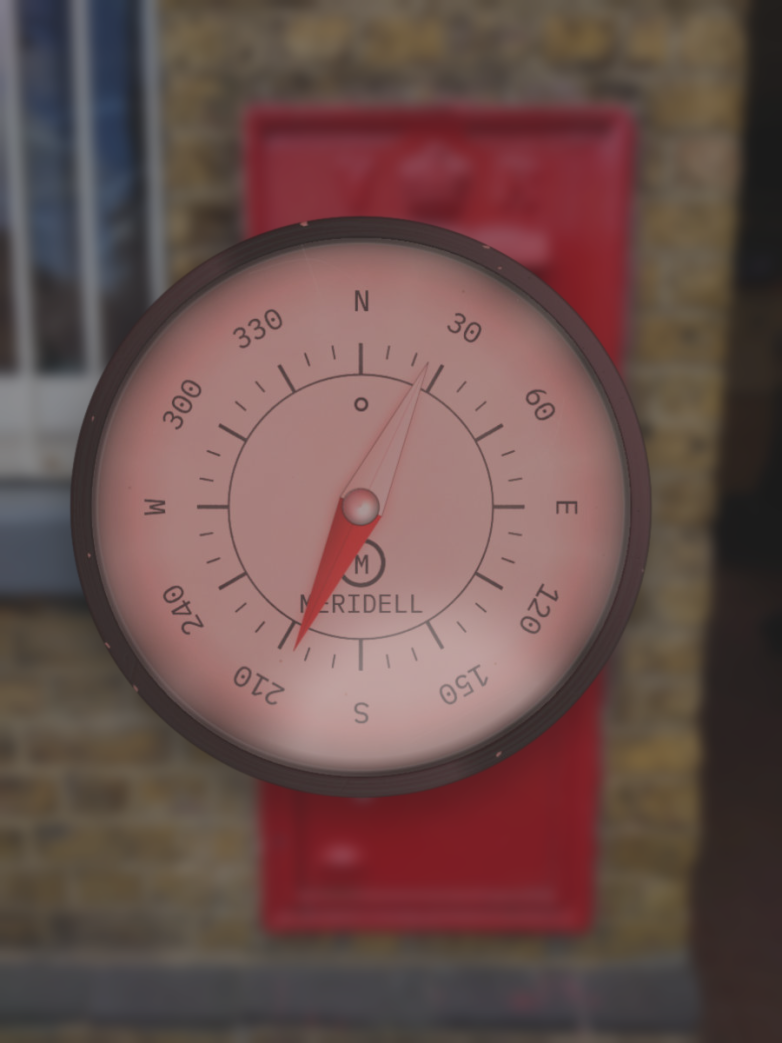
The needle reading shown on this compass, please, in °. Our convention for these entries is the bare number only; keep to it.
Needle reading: 205
